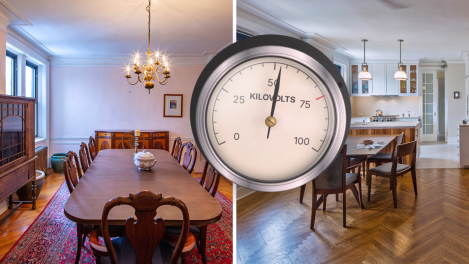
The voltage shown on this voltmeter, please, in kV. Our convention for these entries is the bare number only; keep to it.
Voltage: 52.5
